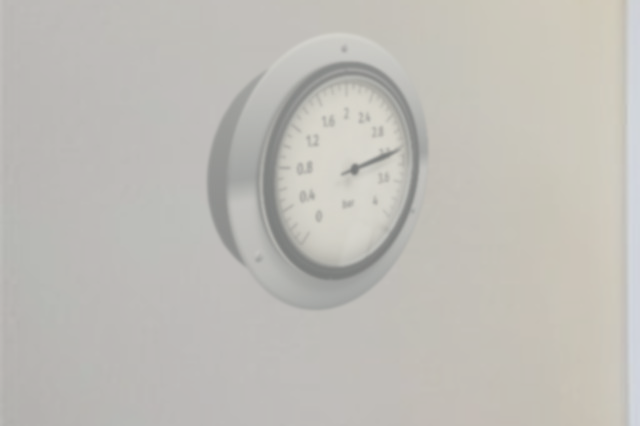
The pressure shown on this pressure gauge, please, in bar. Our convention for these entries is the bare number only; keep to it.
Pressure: 3.2
